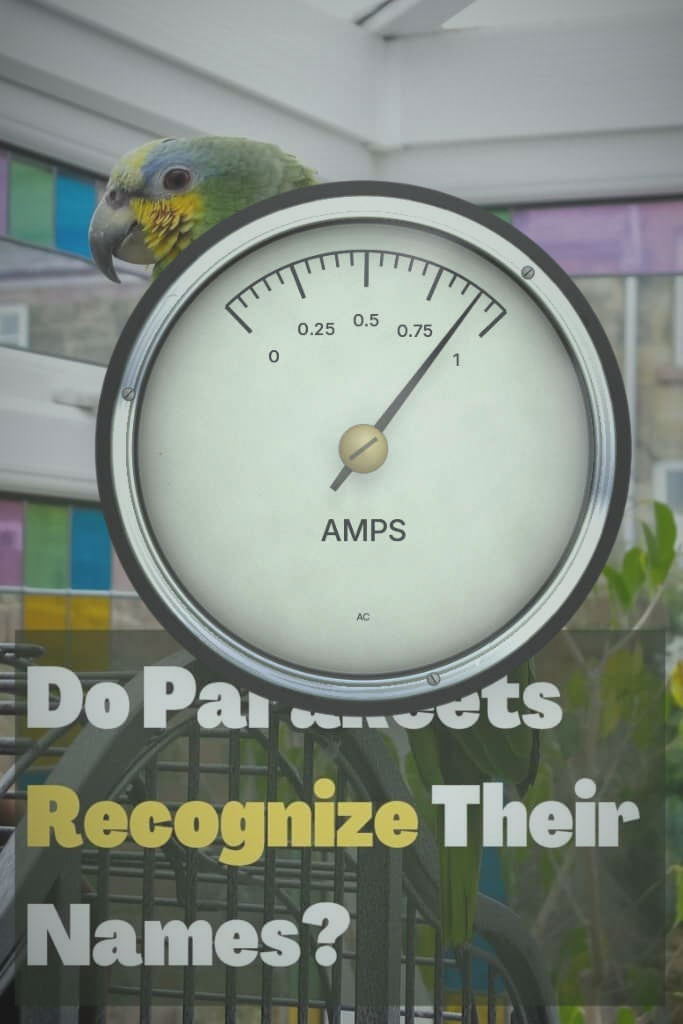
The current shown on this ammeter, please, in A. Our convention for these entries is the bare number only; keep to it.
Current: 0.9
